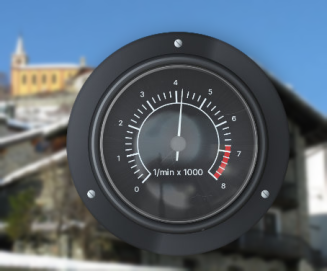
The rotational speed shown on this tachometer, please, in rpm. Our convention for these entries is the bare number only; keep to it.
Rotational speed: 4200
